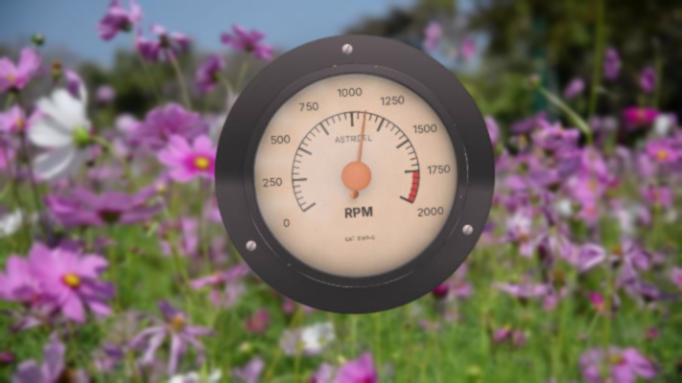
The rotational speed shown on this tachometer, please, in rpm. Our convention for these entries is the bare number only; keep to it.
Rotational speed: 1100
